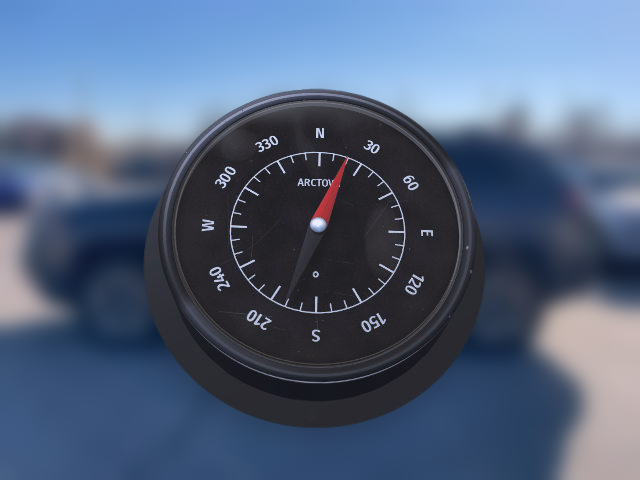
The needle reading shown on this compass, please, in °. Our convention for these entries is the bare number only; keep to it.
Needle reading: 20
